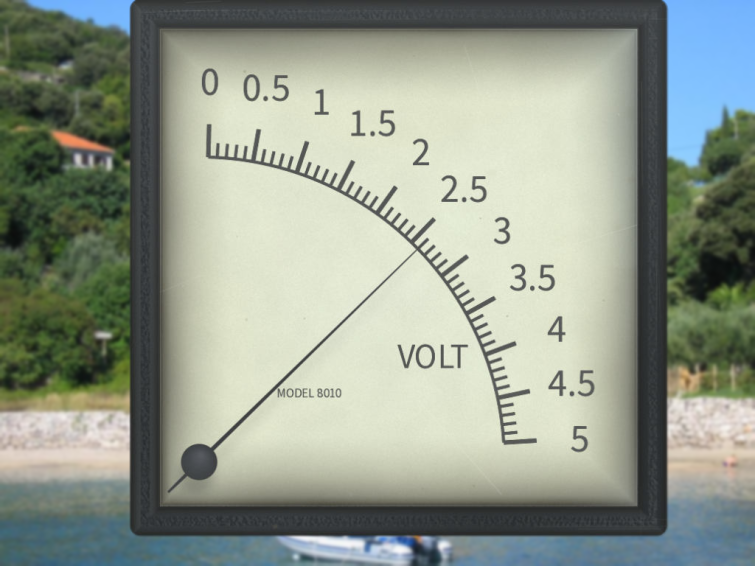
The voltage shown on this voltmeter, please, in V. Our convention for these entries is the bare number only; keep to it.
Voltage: 2.6
